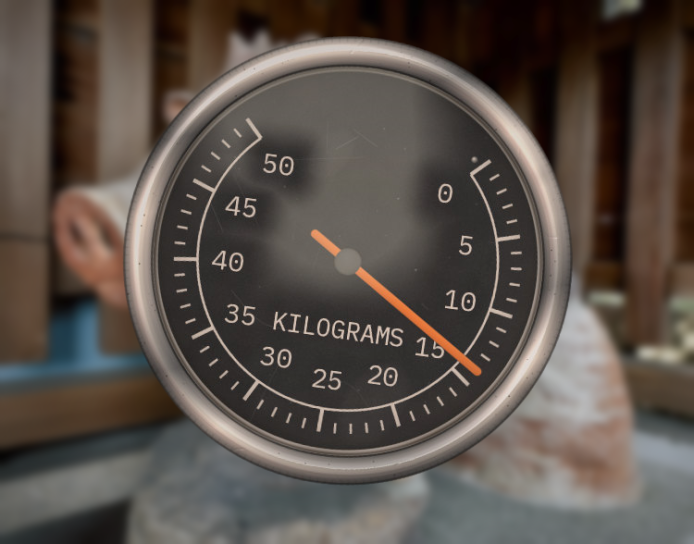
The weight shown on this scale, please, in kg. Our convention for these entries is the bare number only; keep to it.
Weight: 14
